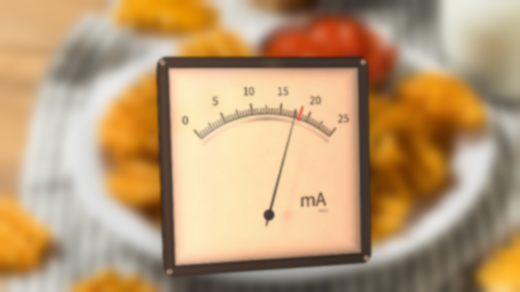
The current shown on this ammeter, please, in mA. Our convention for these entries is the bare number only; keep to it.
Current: 17.5
